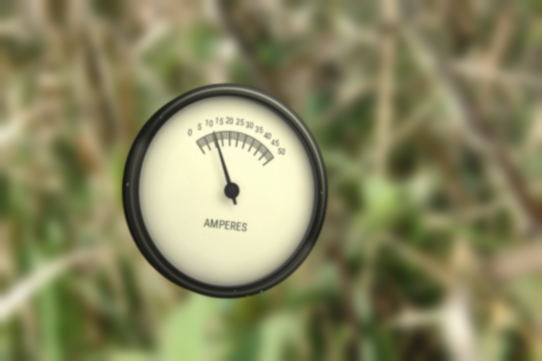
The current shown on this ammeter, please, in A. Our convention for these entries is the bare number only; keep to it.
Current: 10
